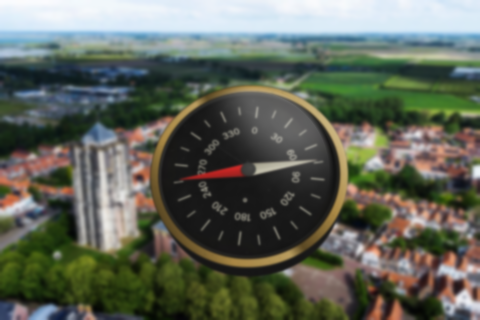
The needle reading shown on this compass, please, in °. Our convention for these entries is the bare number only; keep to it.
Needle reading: 255
